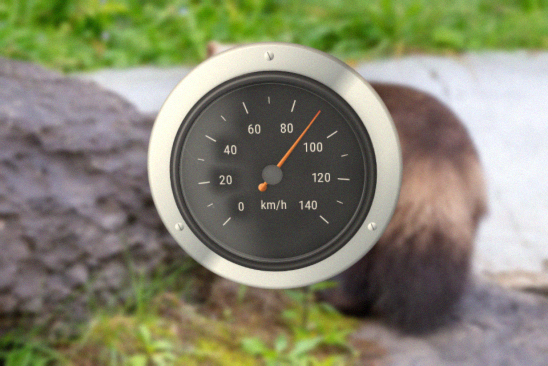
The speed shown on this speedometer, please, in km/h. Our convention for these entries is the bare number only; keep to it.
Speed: 90
